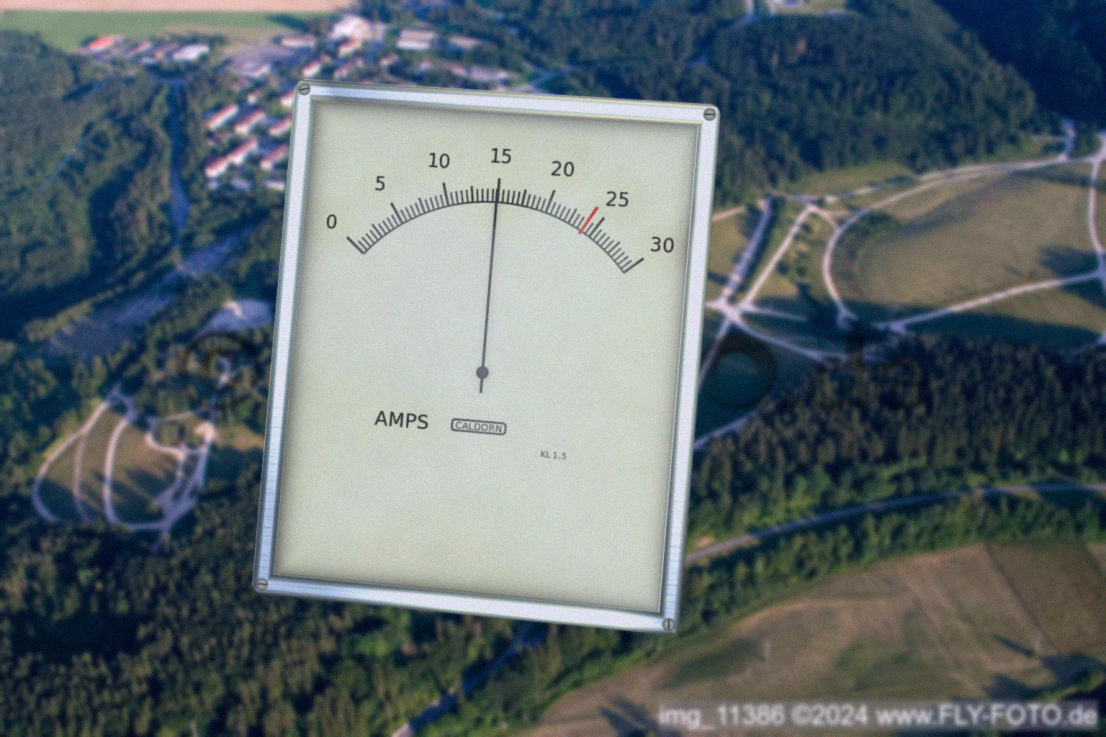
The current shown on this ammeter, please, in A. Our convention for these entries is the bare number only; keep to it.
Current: 15
